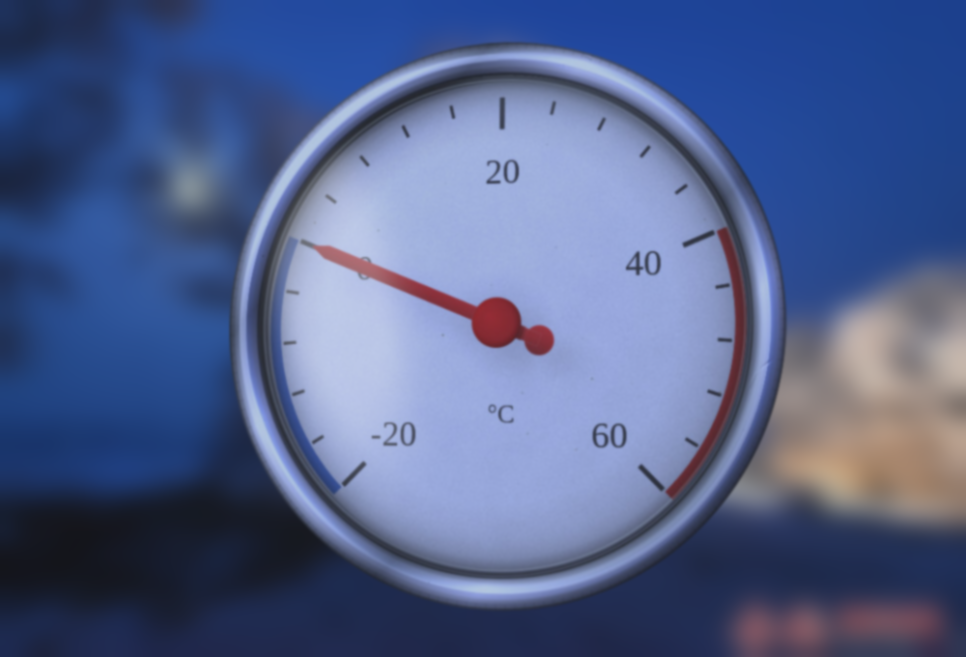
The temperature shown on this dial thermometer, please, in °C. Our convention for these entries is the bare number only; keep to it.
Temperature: 0
